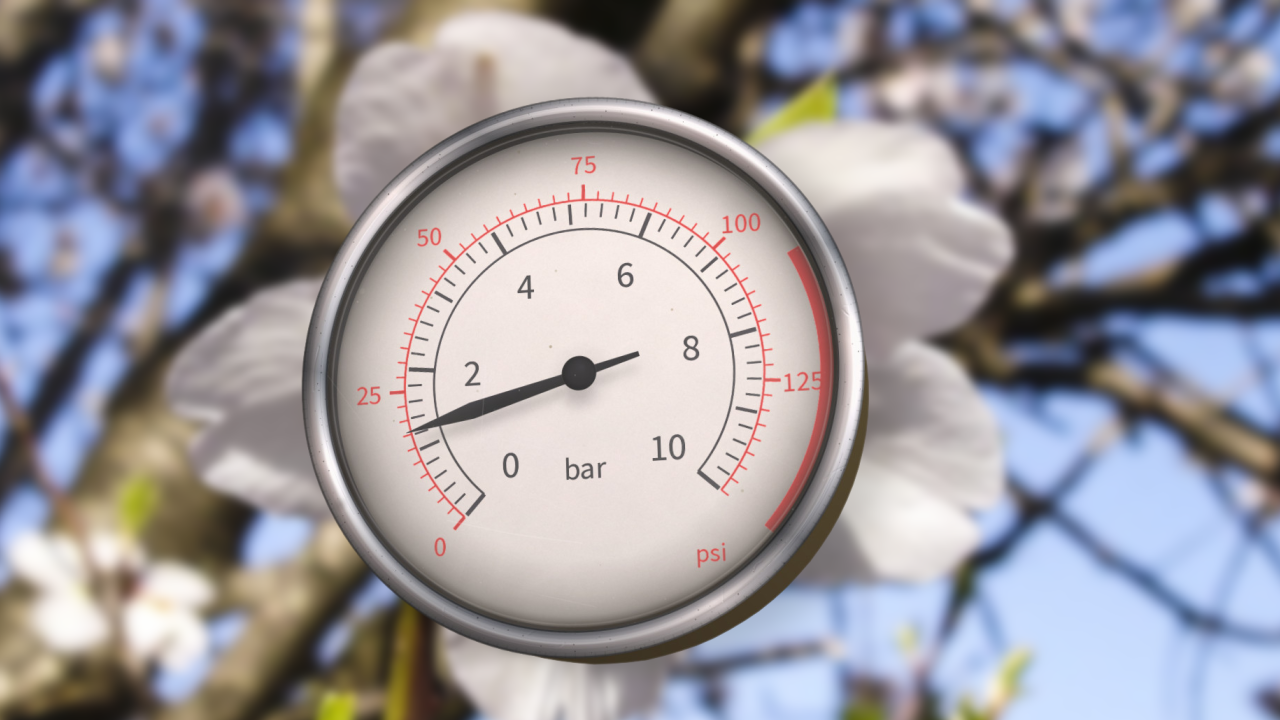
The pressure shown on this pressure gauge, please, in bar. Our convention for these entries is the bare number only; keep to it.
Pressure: 1.2
